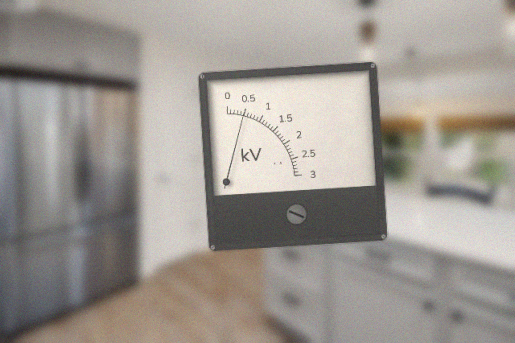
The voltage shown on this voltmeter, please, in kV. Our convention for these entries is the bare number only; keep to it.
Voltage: 0.5
